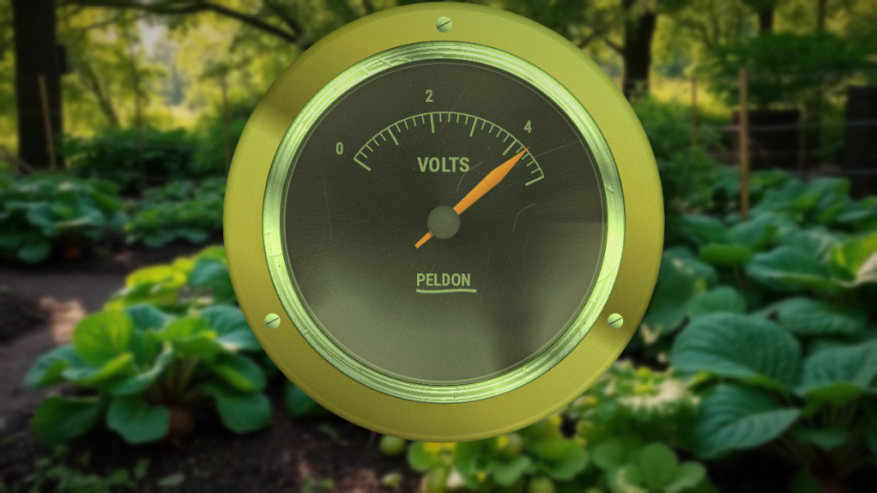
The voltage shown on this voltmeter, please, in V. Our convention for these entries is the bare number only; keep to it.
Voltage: 4.3
